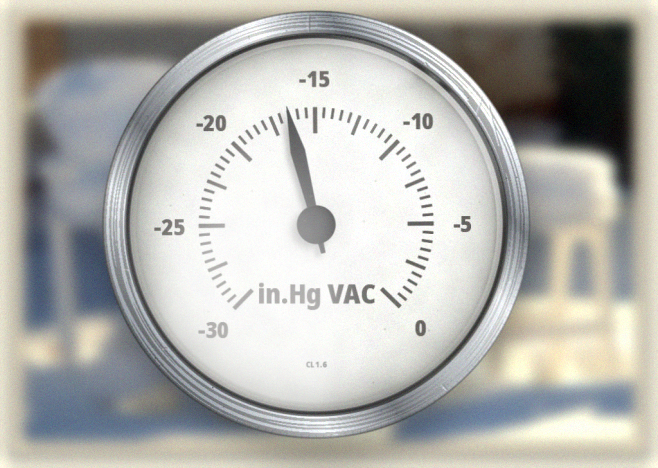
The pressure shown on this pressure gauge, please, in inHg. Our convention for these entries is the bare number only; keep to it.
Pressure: -16.5
